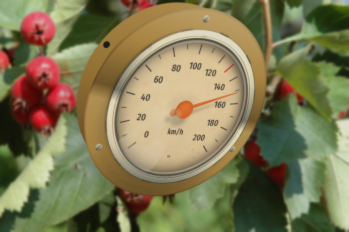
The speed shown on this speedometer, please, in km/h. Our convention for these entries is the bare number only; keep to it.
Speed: 150
